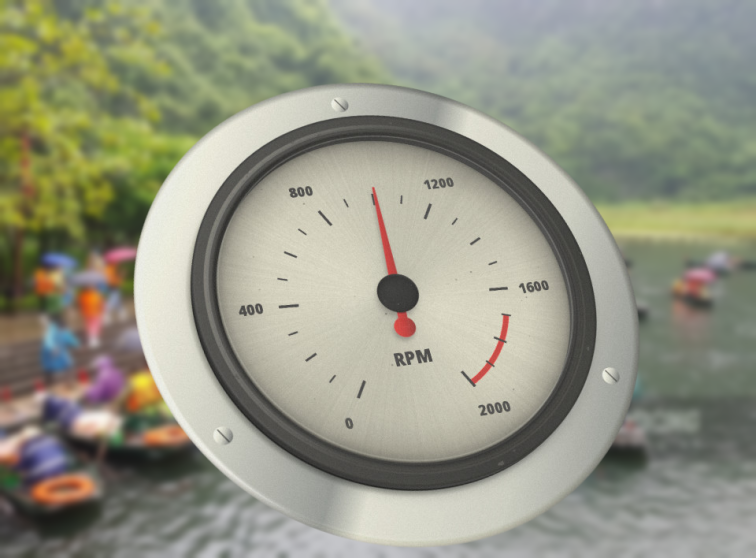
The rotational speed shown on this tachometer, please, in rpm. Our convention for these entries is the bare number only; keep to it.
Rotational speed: 1000
